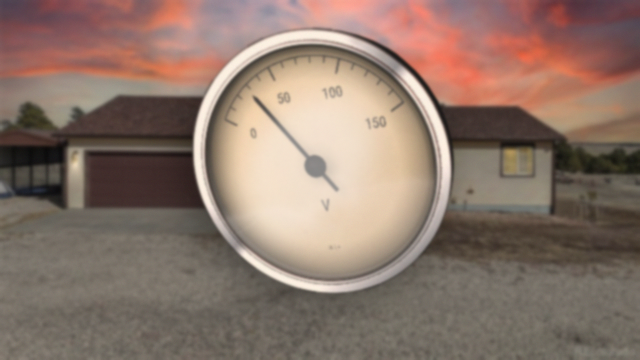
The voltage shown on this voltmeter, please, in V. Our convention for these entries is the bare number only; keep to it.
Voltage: 30
